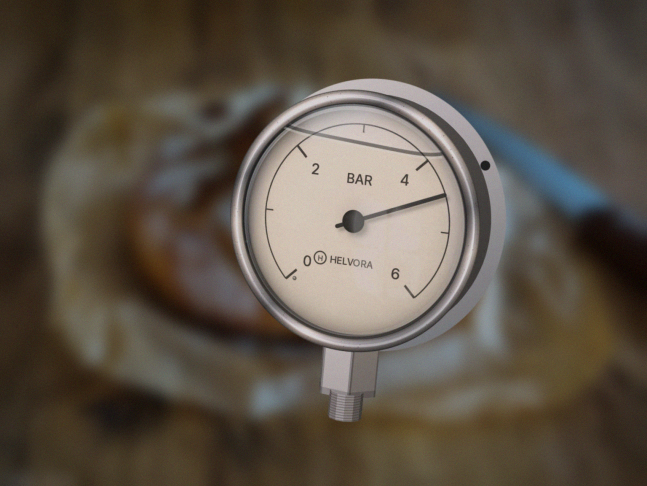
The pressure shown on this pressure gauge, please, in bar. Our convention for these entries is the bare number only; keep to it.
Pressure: 4.5
